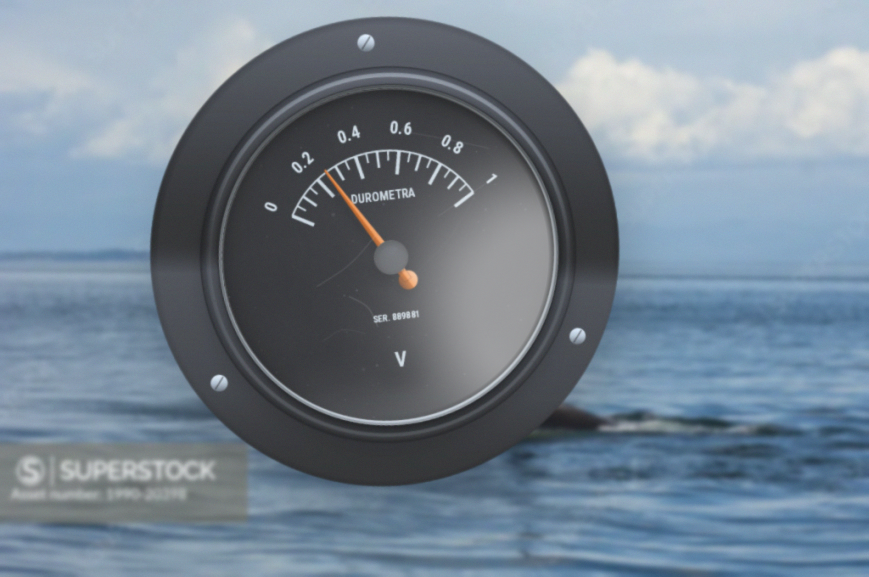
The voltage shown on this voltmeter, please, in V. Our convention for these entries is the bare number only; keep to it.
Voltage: 0.25
